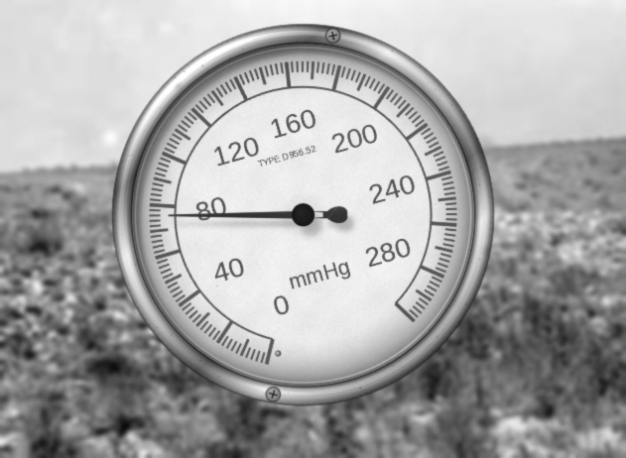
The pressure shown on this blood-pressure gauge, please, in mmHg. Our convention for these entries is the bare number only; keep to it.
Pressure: 76
